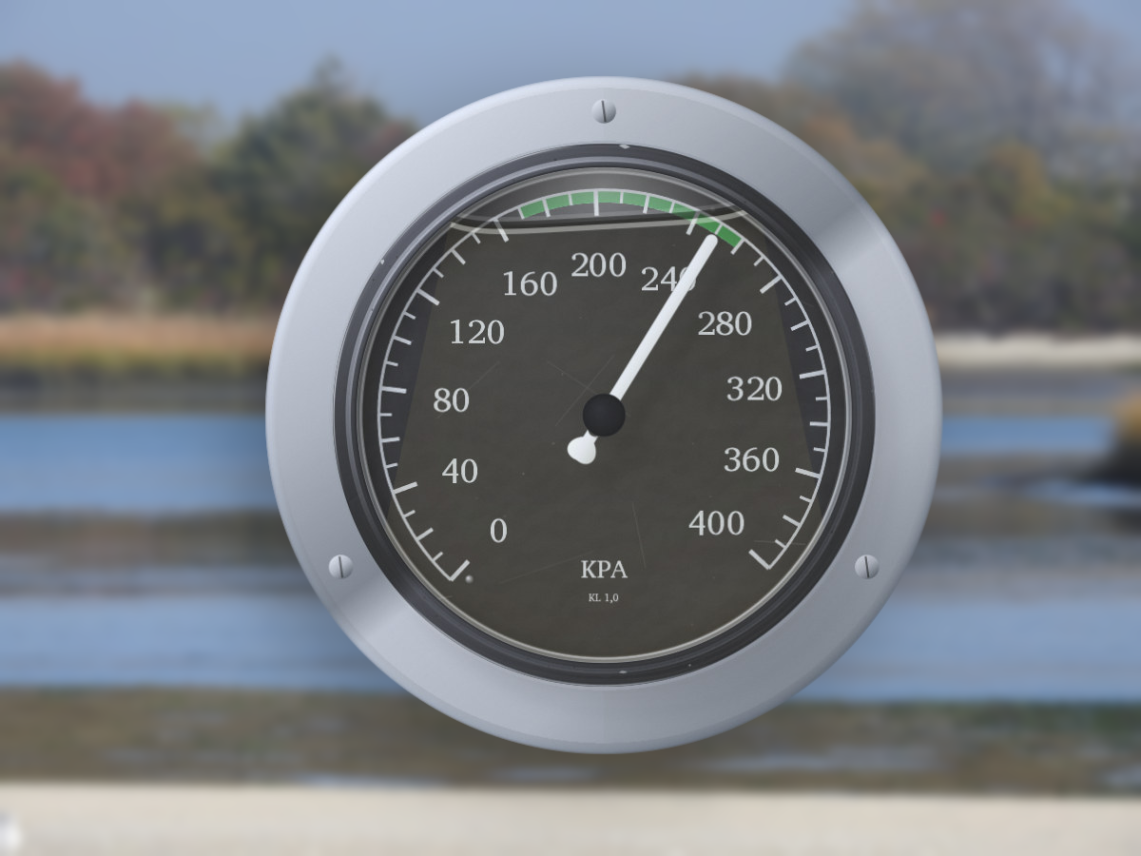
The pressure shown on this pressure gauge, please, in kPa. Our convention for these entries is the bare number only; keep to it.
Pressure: 250
